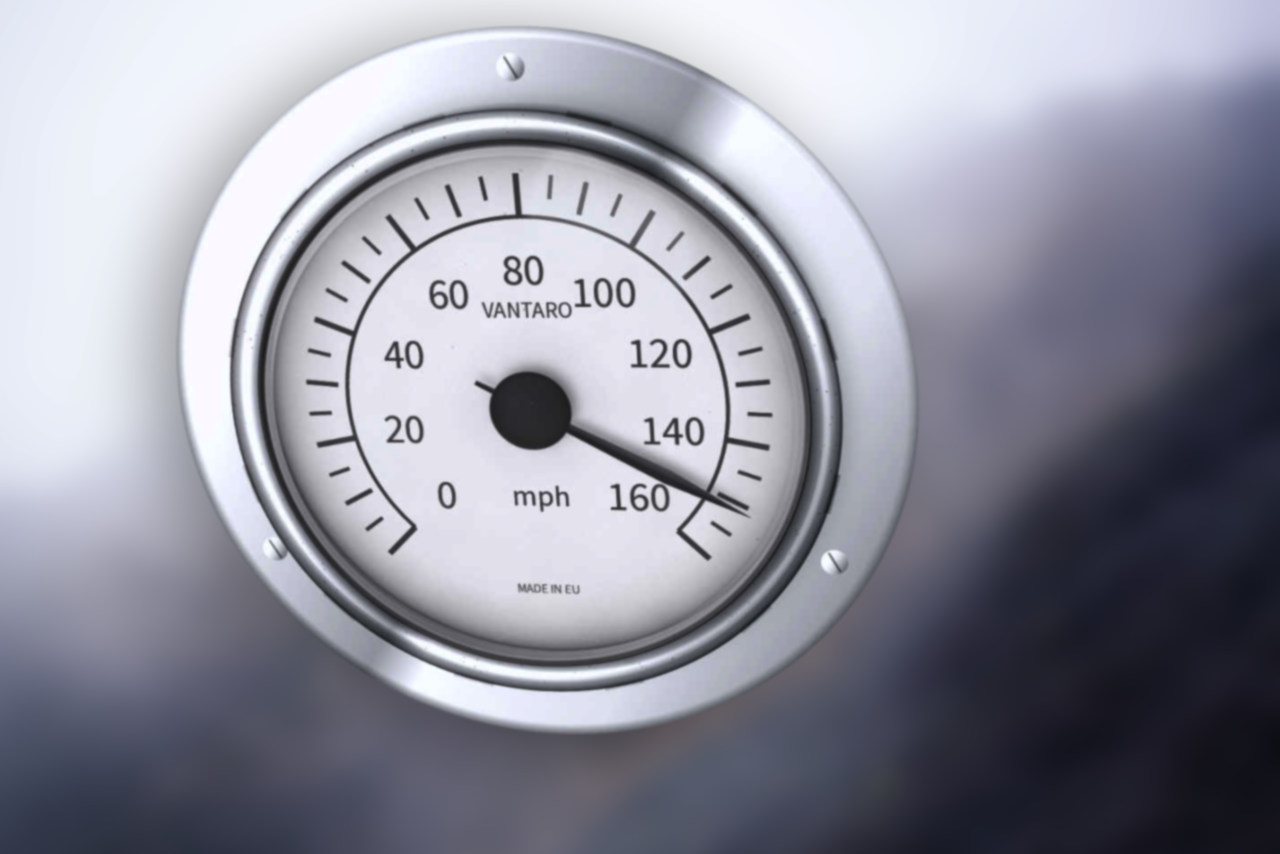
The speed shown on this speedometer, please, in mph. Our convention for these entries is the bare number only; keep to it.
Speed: 150
